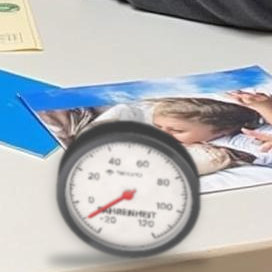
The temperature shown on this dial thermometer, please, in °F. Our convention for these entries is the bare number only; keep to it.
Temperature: -10
